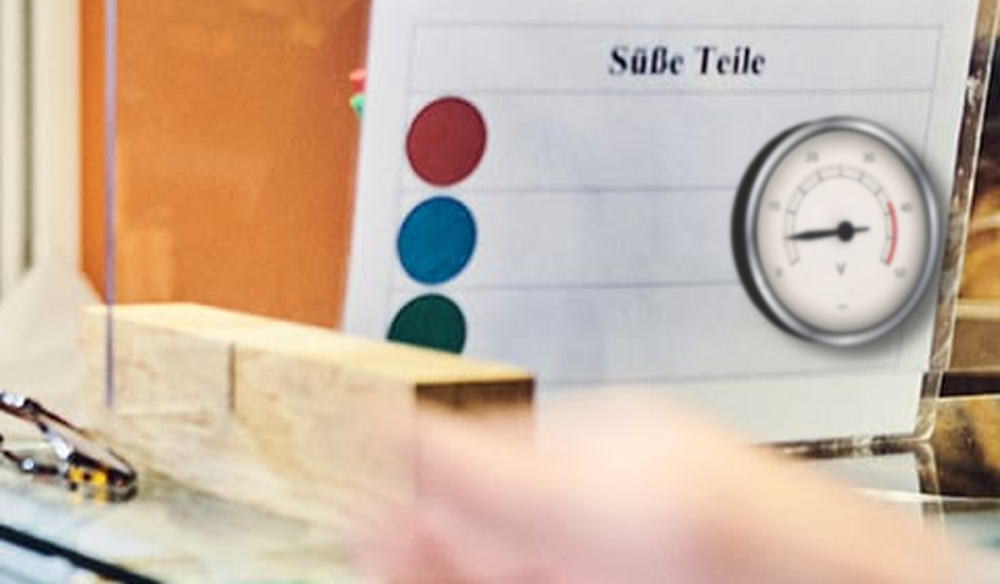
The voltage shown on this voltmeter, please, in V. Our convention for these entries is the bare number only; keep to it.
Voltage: 5
